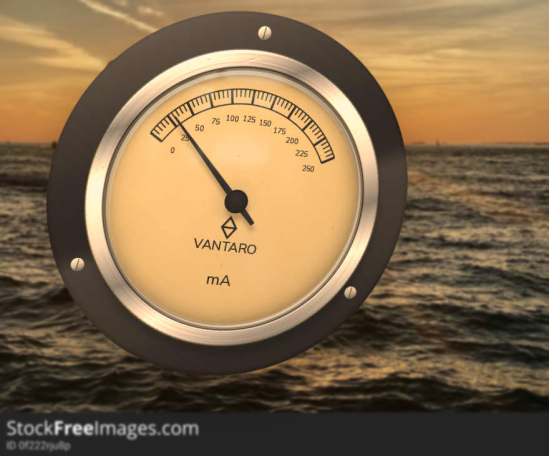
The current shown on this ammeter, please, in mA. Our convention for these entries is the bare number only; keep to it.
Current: 30
